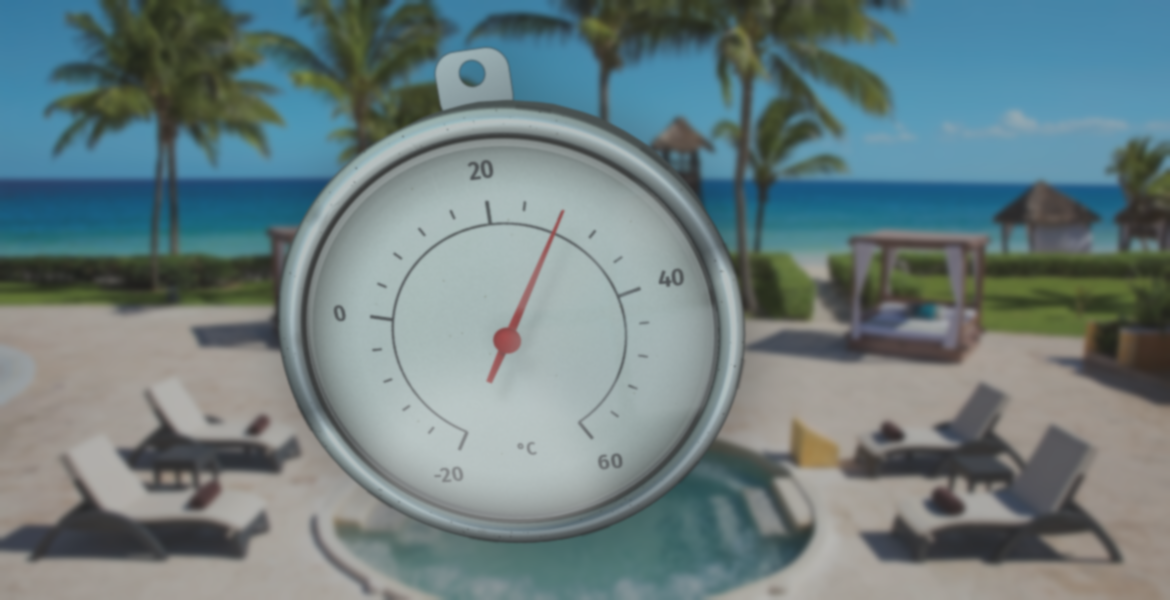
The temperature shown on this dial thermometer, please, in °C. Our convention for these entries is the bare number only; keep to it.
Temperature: 28
